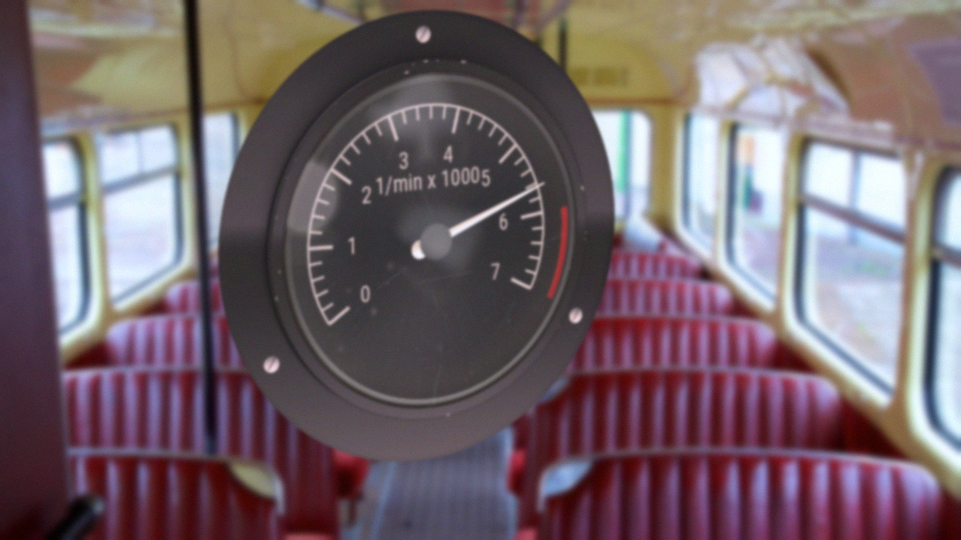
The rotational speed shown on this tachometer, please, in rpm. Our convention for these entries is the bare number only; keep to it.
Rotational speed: 5600
